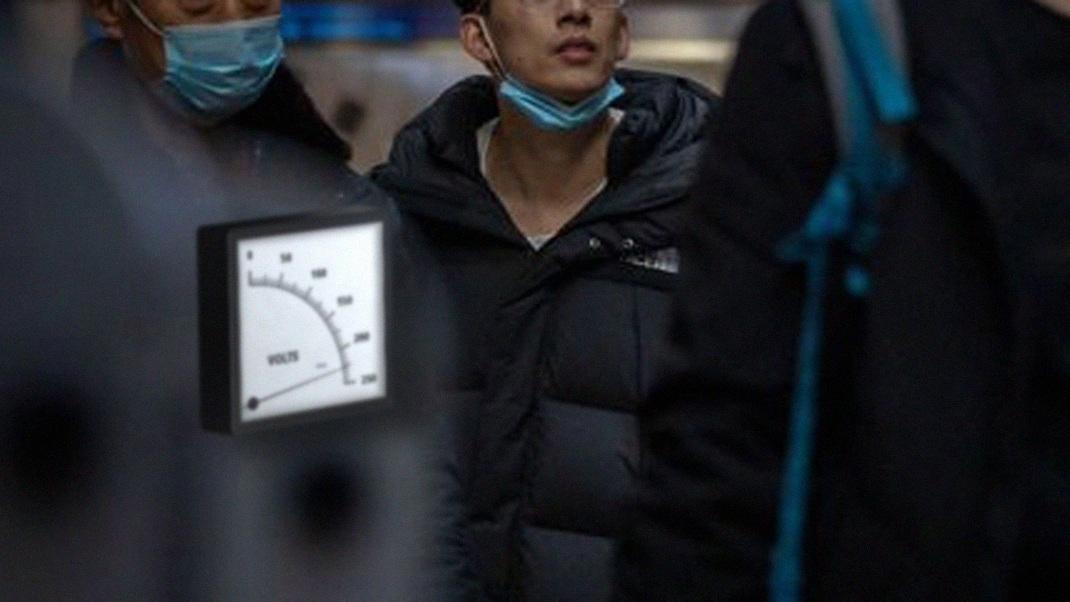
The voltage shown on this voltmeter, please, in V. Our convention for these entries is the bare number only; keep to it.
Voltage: 225
